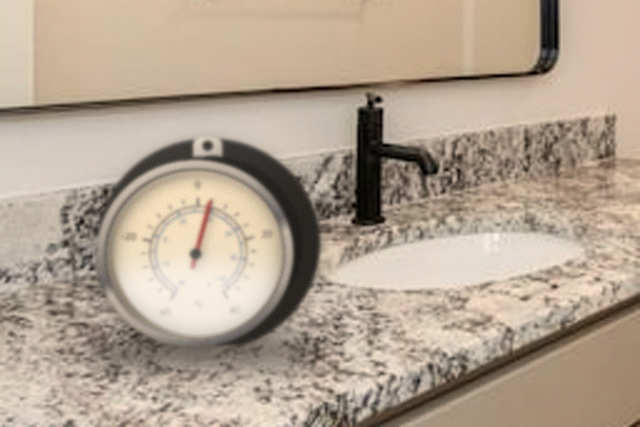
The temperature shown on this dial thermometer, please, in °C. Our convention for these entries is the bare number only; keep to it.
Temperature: 4
